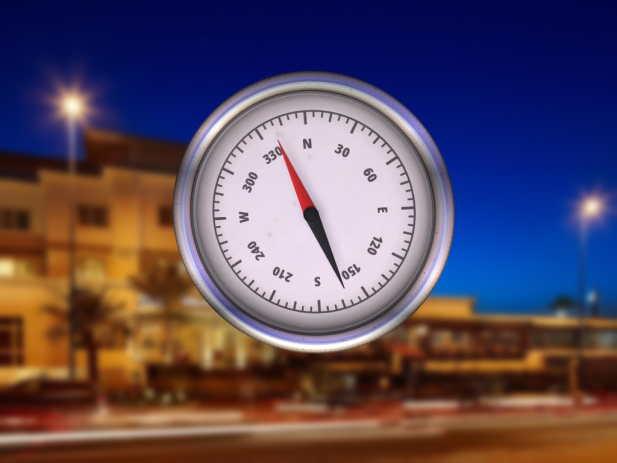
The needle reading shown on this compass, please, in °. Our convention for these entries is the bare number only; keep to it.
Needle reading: 340
